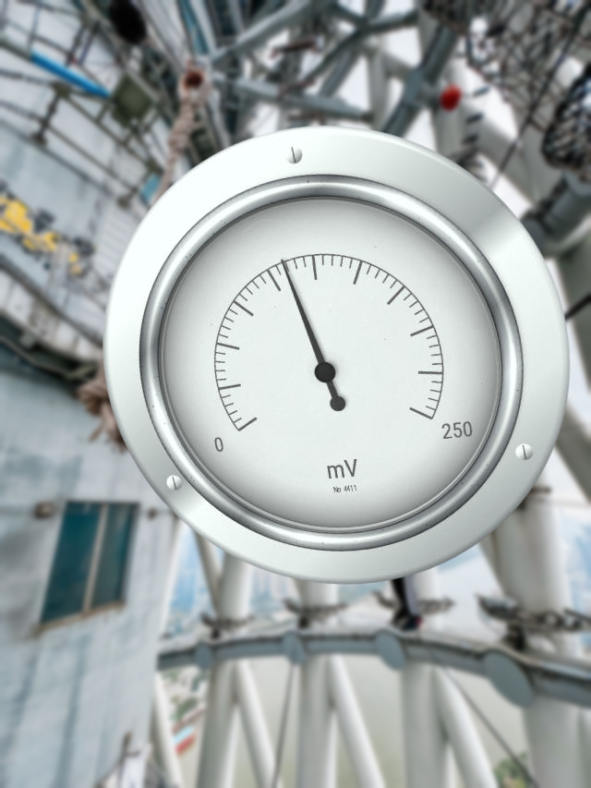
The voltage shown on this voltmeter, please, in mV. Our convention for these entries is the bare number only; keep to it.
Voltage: 110
